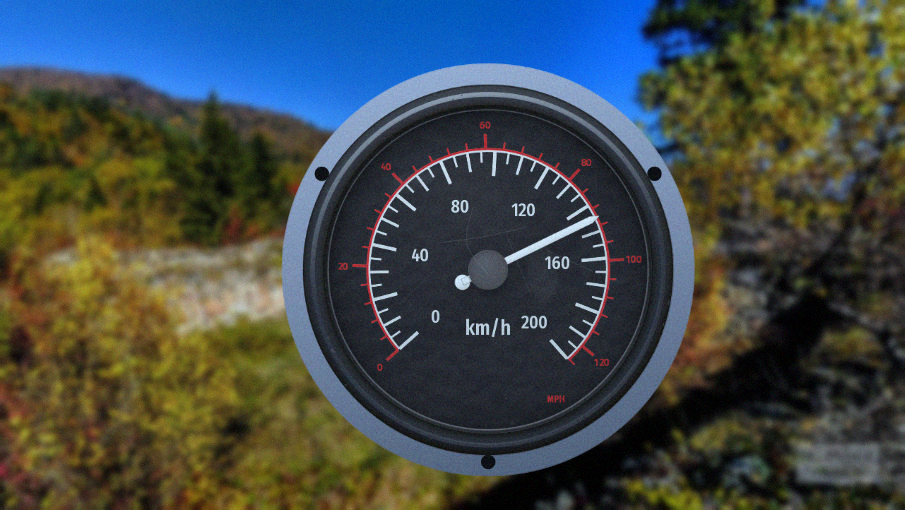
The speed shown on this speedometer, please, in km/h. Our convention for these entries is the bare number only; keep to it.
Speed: 145
